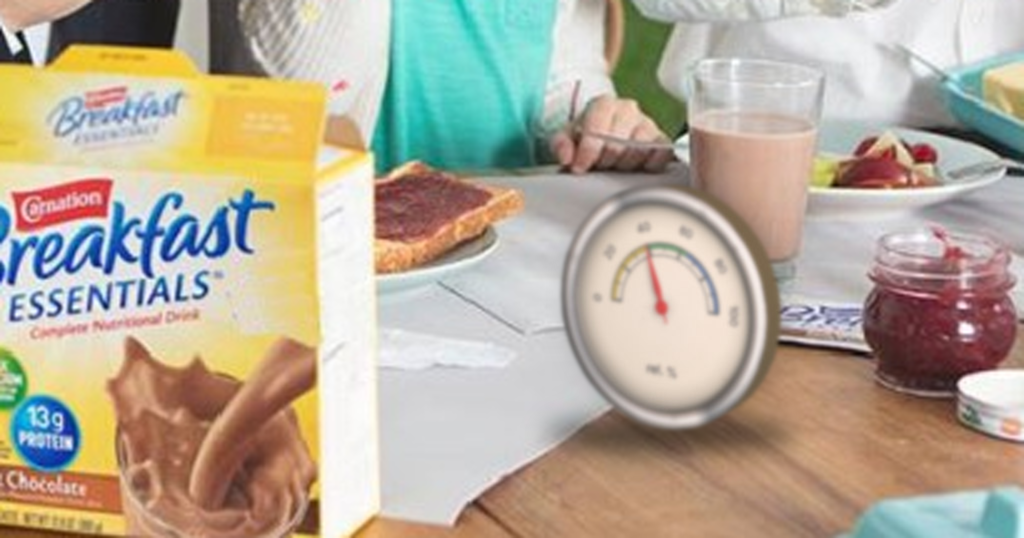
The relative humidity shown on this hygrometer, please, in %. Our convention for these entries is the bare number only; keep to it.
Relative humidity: 40
